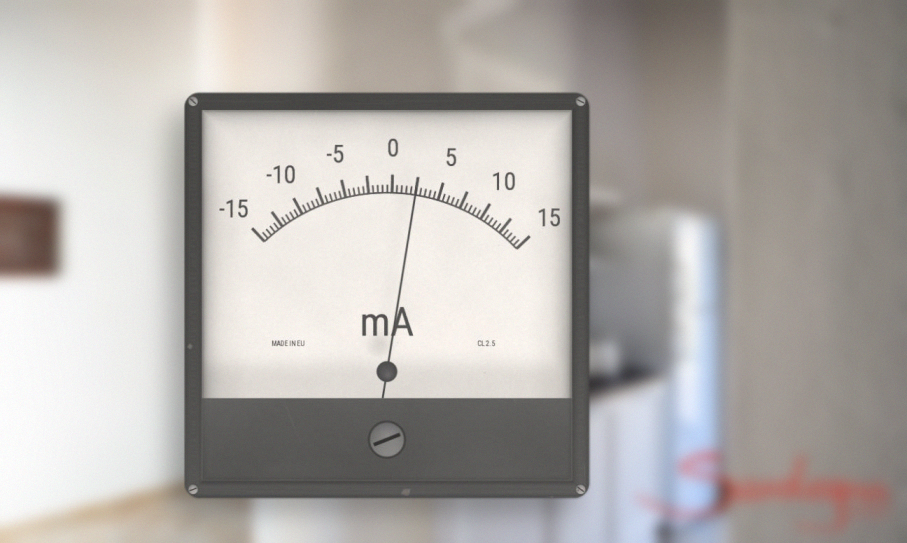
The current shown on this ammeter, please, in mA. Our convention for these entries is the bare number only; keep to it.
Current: 2.5
